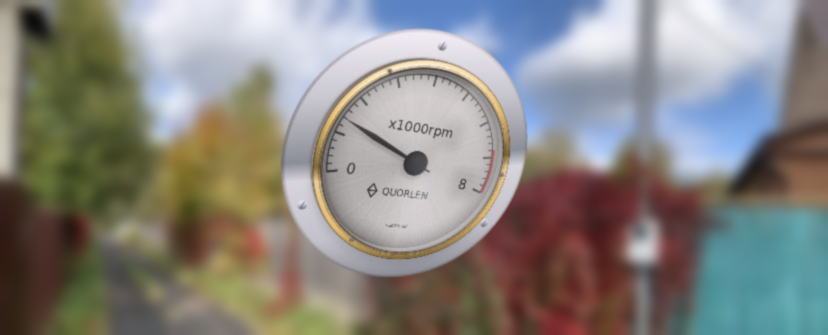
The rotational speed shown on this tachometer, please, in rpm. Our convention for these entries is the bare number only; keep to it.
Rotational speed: 1400
